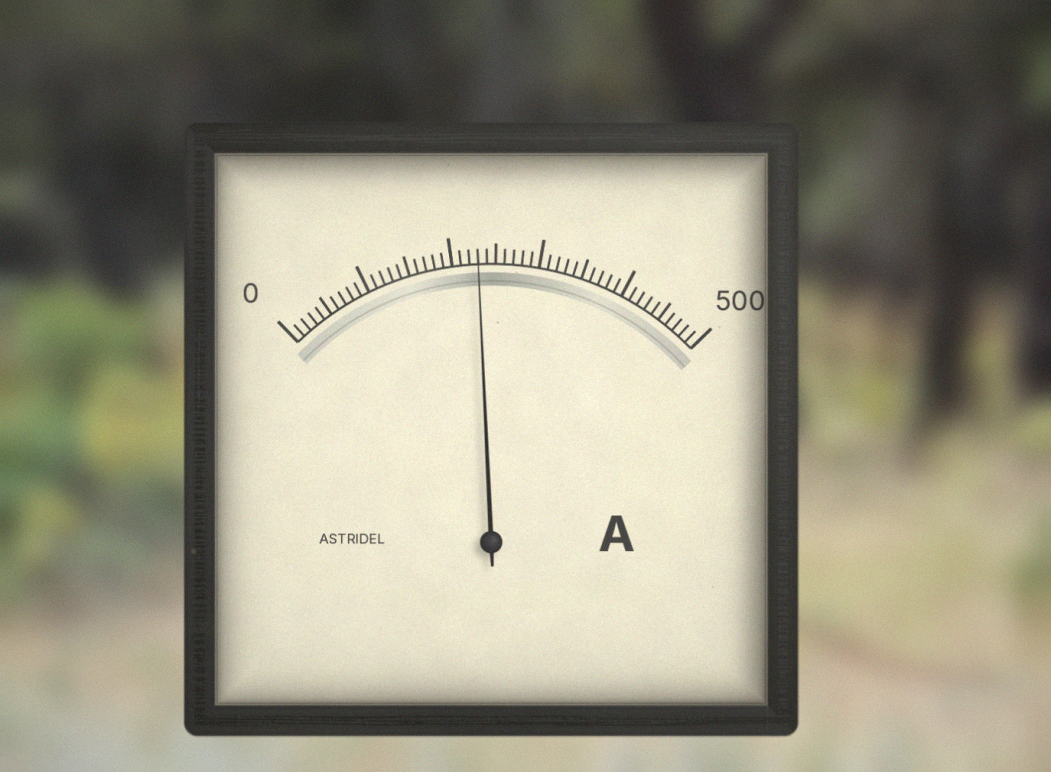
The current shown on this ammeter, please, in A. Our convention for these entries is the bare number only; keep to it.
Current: 230
